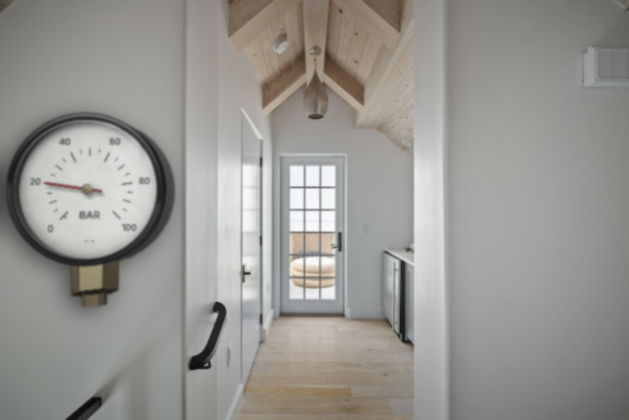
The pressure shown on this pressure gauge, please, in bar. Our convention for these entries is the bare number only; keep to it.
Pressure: 20
